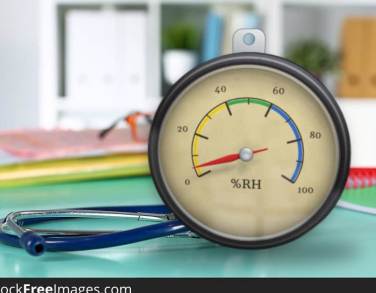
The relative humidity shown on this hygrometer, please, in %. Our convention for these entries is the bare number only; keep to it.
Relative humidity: 5
